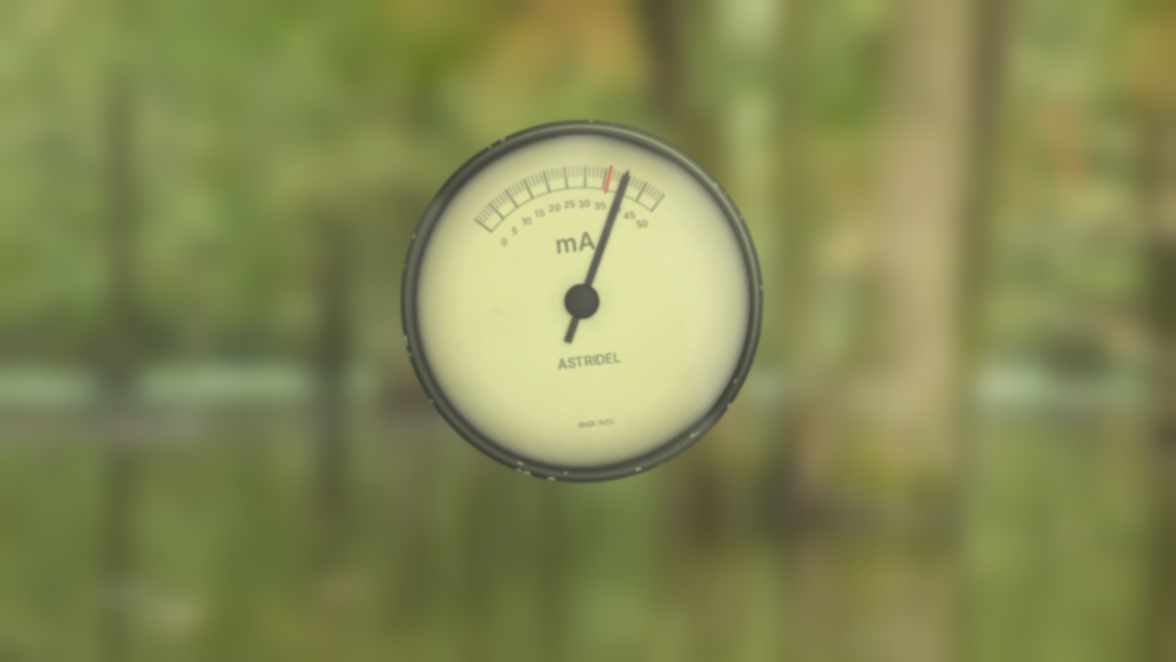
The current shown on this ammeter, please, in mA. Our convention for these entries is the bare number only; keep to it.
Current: 40
